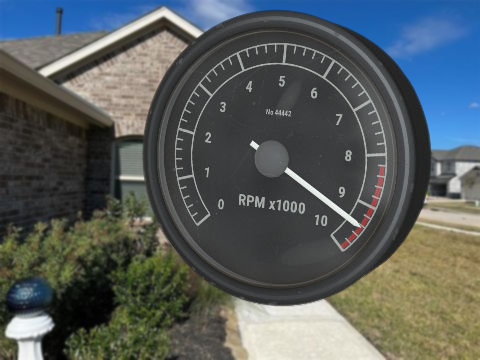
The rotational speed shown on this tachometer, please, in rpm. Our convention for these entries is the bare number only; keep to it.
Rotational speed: 9400
